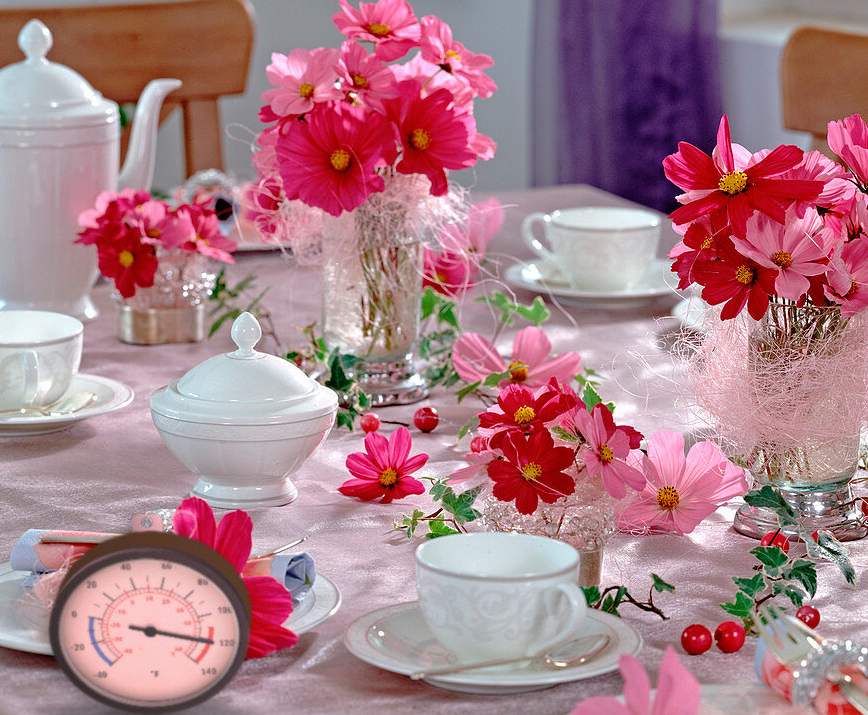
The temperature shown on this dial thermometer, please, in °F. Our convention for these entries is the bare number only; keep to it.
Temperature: 120
